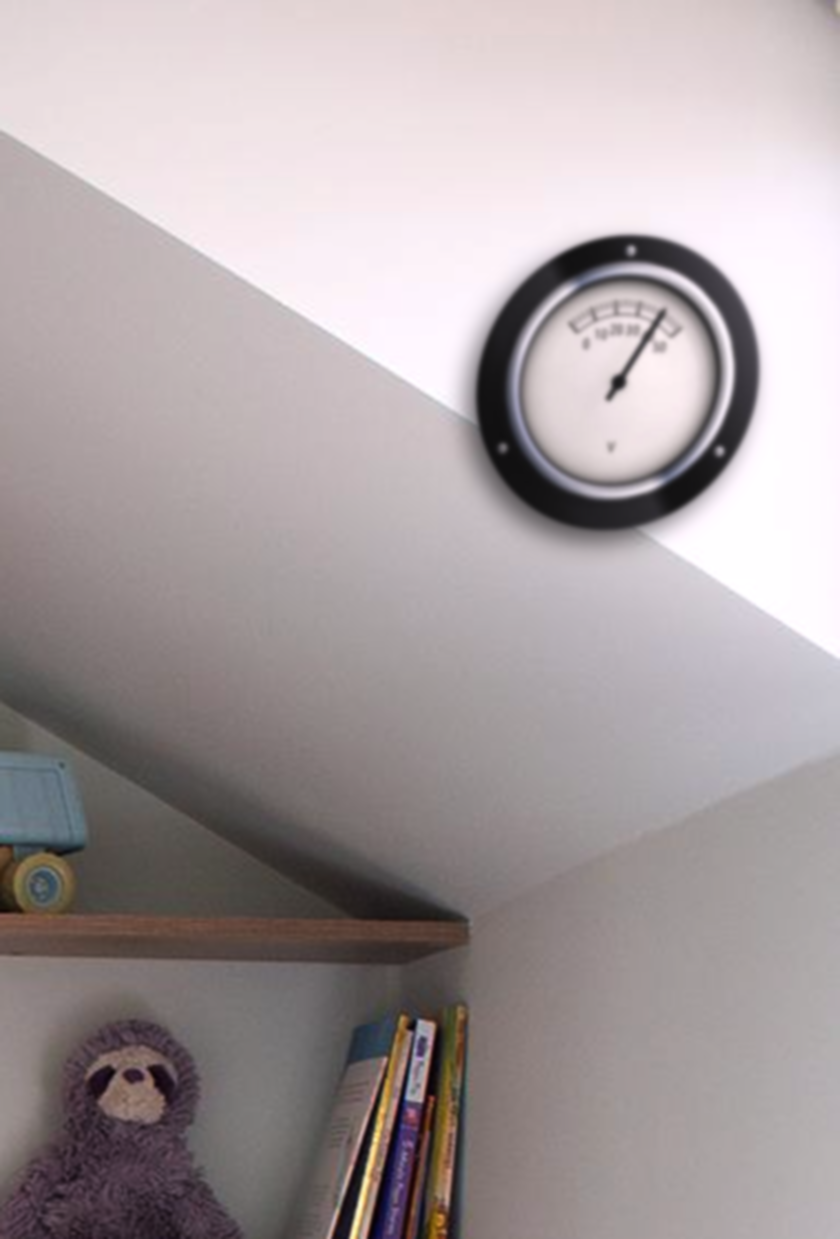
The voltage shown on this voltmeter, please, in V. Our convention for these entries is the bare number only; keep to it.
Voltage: 40
